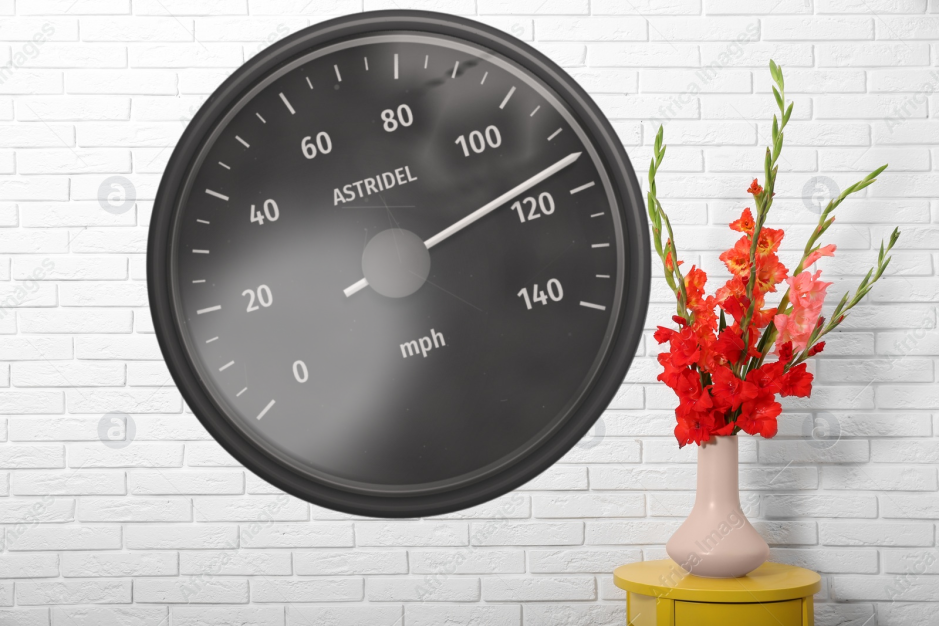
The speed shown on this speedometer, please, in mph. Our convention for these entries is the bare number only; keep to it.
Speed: 115
